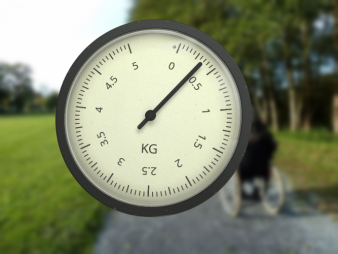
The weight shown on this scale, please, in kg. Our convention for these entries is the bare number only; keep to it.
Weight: 0.35
